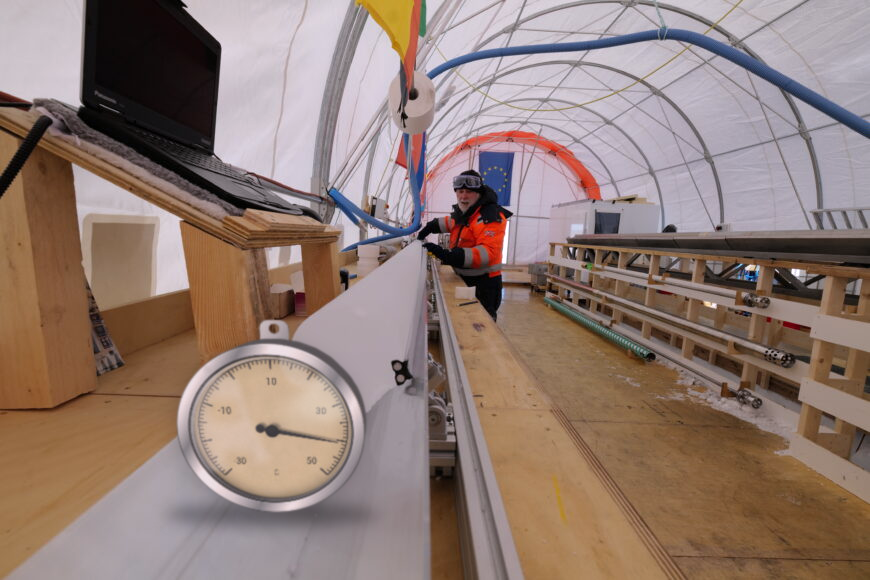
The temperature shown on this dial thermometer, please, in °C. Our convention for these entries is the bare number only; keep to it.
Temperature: 40
